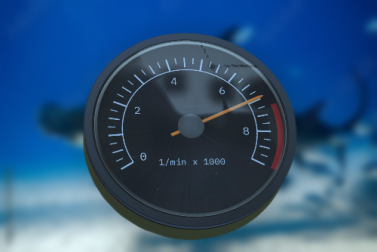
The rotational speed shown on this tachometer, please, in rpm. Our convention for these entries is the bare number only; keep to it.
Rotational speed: 7000
